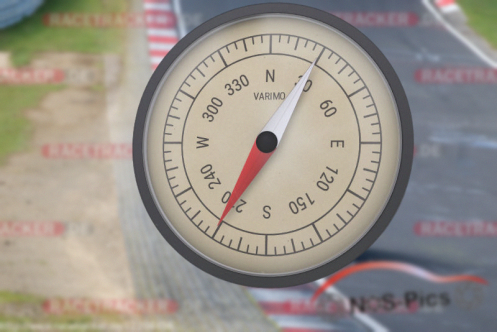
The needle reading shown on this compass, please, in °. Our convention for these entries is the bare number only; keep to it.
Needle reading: 210
